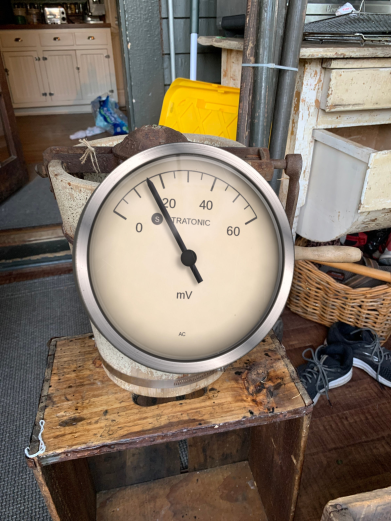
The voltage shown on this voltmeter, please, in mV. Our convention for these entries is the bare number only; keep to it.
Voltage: 15
